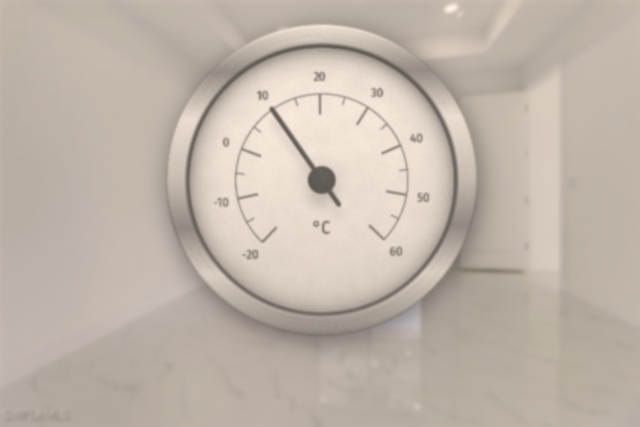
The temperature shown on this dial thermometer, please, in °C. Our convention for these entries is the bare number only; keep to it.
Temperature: 10
